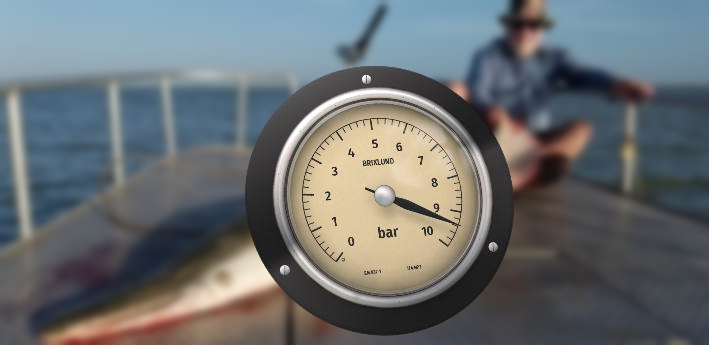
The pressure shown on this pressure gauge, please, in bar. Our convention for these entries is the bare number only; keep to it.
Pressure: 9.4
